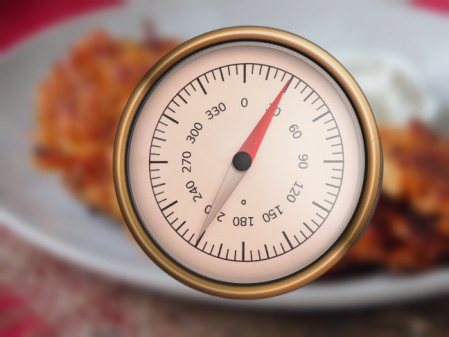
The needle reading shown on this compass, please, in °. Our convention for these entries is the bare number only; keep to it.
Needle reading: 30
